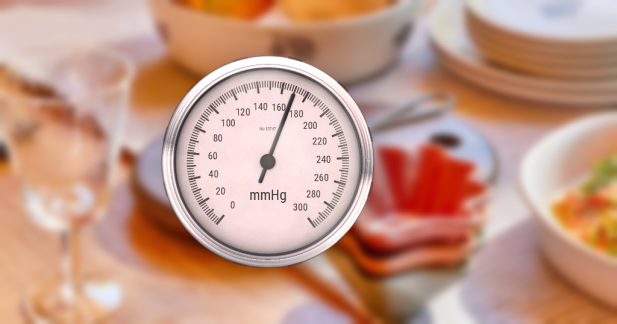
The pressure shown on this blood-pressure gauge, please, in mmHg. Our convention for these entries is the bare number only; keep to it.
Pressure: 170
